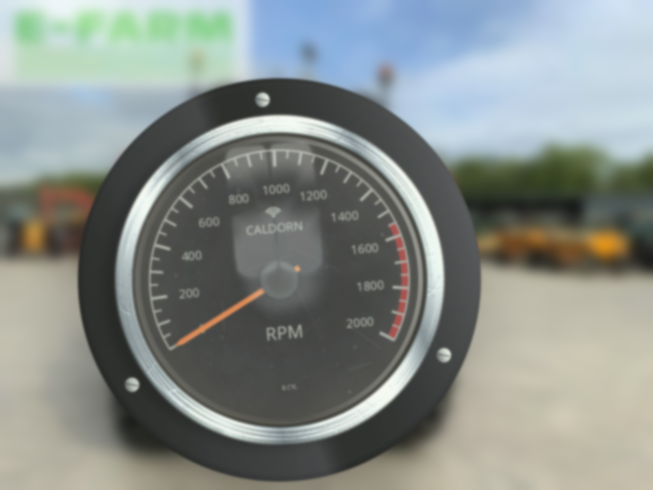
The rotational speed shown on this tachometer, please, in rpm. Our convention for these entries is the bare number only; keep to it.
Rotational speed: 0
